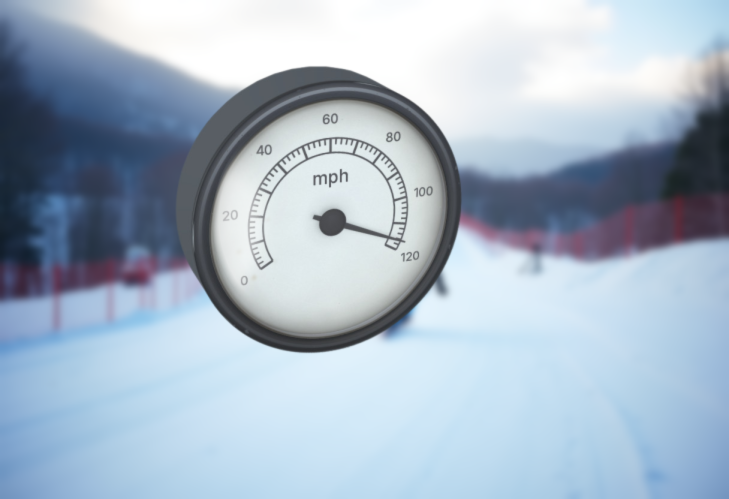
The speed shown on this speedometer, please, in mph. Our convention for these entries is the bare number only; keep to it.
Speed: 116
